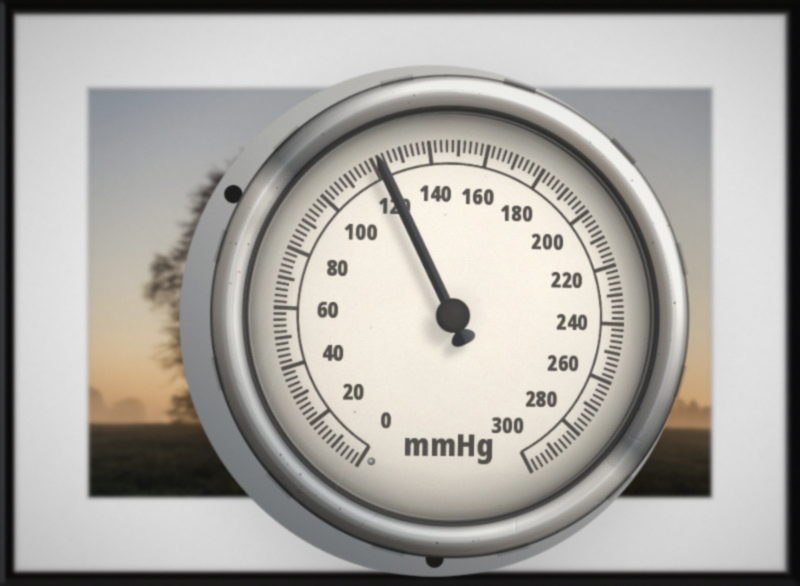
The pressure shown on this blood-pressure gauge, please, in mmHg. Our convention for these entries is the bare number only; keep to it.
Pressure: 122
